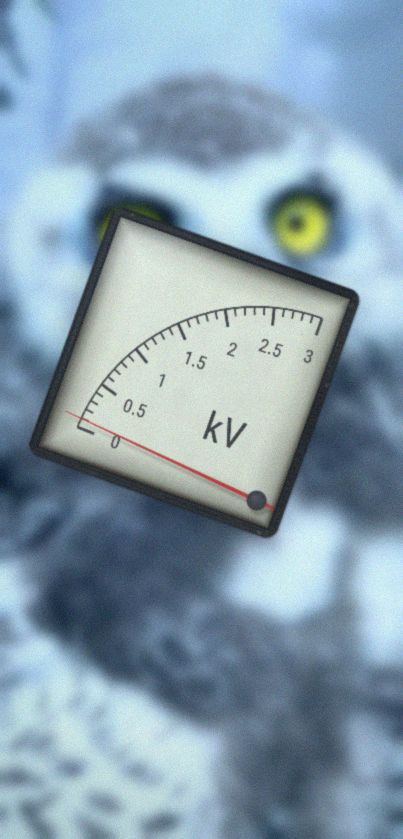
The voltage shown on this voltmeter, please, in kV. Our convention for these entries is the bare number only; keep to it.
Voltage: 0.1
